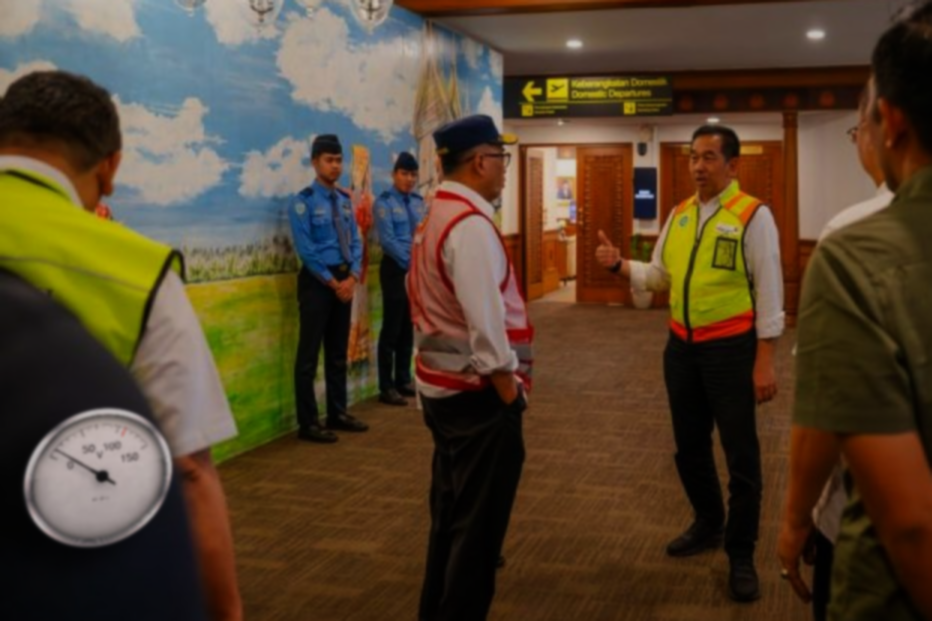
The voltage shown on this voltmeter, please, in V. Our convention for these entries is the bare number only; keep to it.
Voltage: 10
